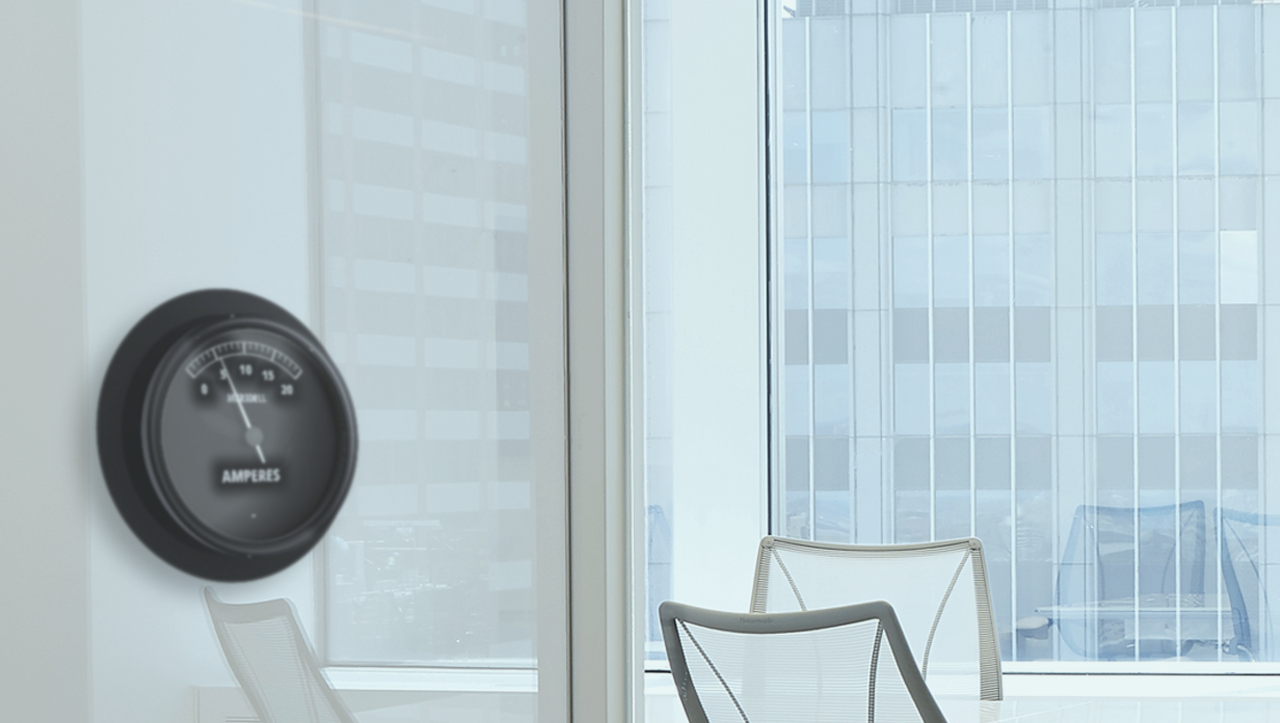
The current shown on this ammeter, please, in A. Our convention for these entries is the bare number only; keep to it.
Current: 5
